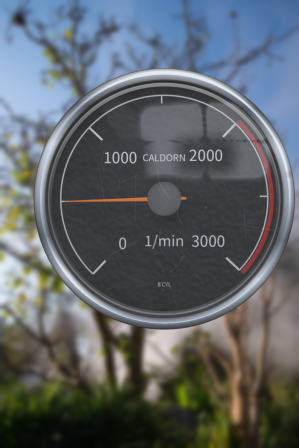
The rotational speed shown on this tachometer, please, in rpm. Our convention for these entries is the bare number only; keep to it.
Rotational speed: 500
